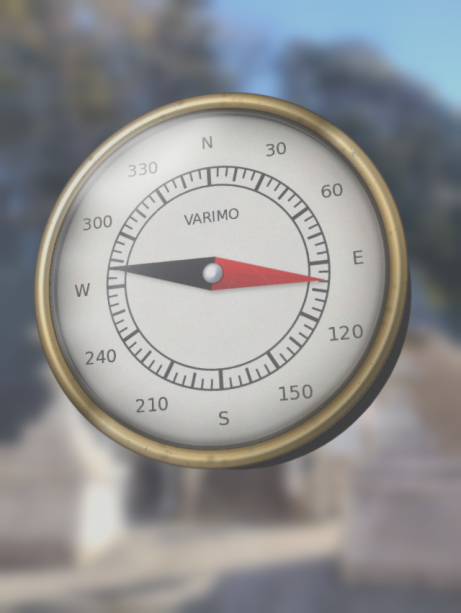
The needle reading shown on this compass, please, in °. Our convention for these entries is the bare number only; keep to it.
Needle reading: 100
